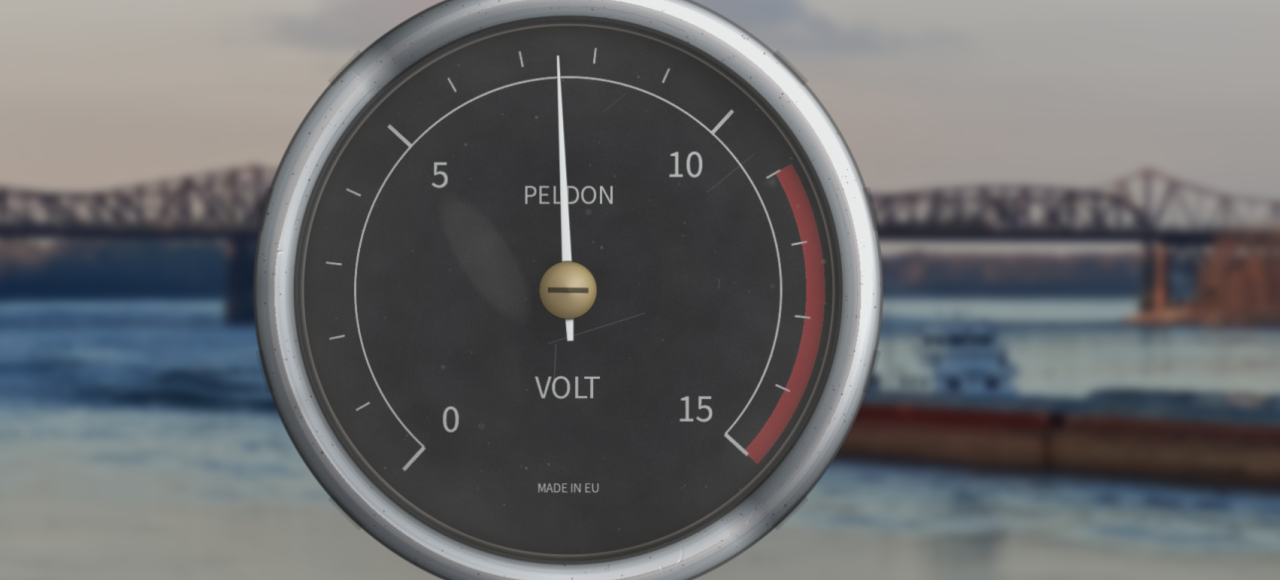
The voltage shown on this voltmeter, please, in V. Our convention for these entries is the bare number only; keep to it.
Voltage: 7.5
